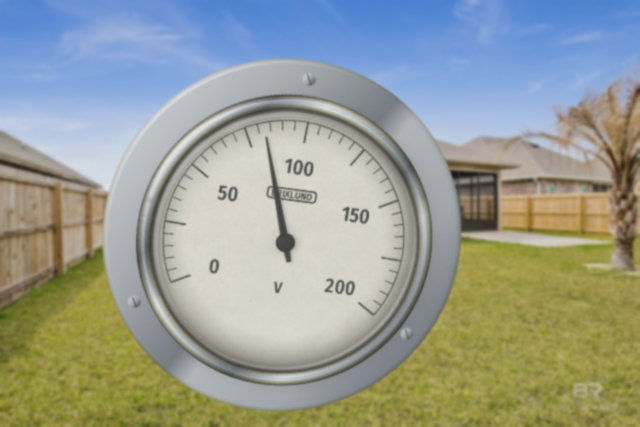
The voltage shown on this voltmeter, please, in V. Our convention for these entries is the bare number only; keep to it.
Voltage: 82.5
